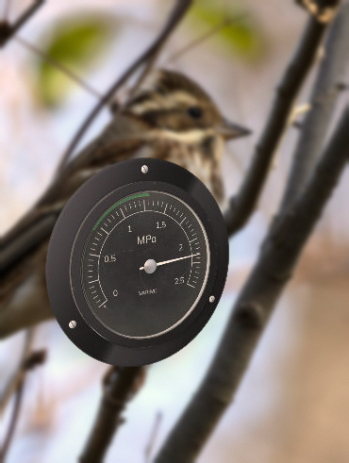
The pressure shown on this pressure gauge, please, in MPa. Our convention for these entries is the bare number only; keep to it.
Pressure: 2.15
